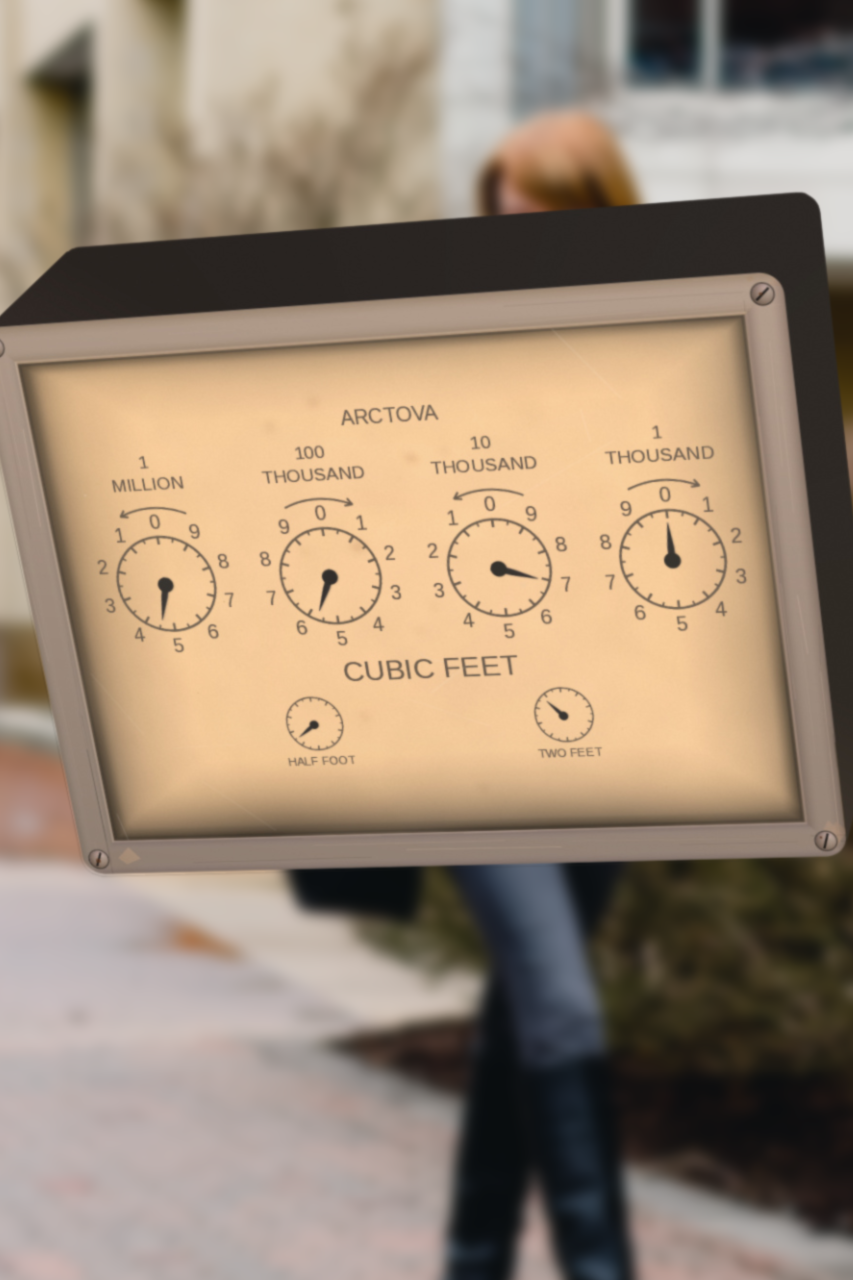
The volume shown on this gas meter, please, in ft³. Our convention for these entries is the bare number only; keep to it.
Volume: 457000
